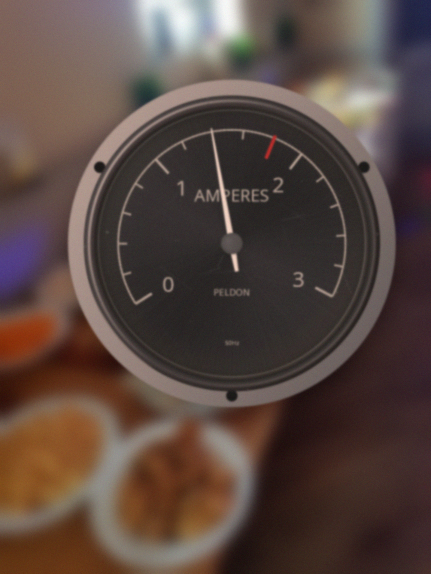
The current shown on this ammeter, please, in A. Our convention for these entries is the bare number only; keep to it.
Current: 1.4
